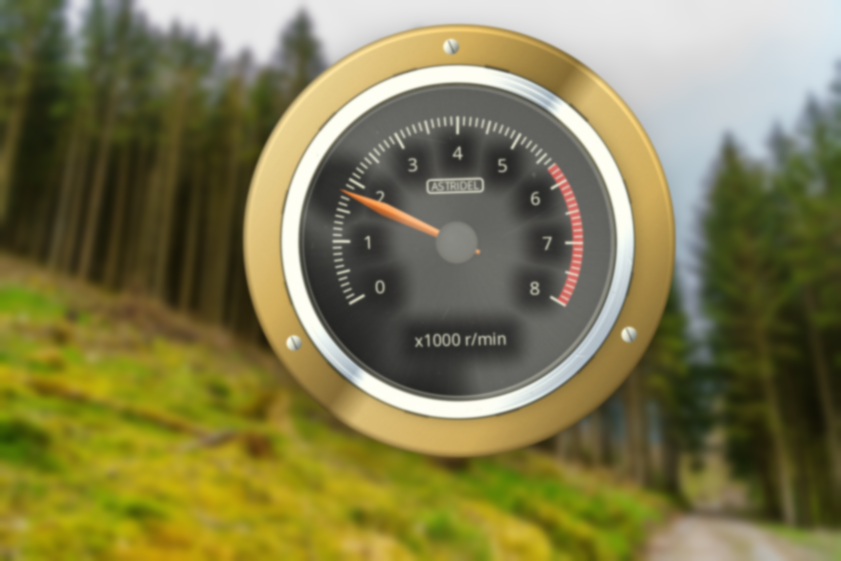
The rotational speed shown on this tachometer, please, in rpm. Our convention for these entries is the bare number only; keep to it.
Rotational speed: 1800
